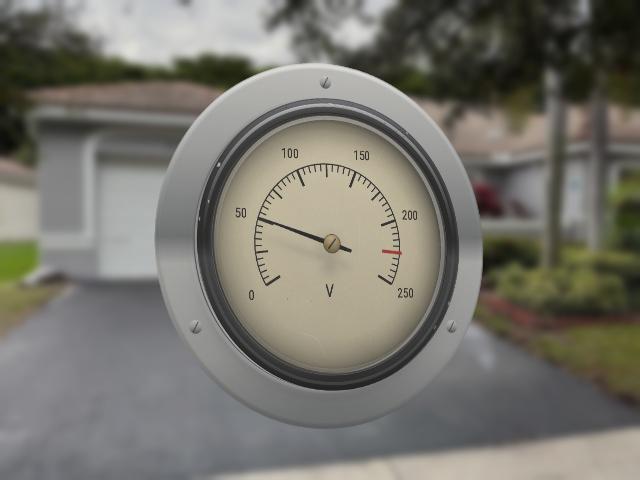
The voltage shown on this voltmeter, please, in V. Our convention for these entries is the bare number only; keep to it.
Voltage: 50
